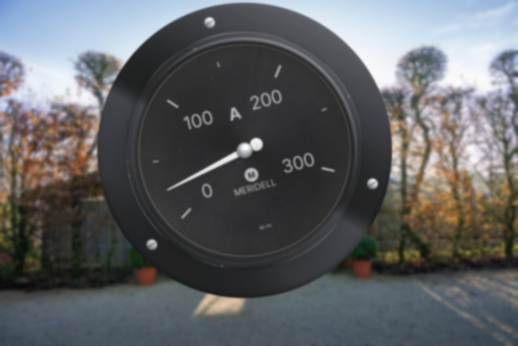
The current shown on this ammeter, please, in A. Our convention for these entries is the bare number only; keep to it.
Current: 25
